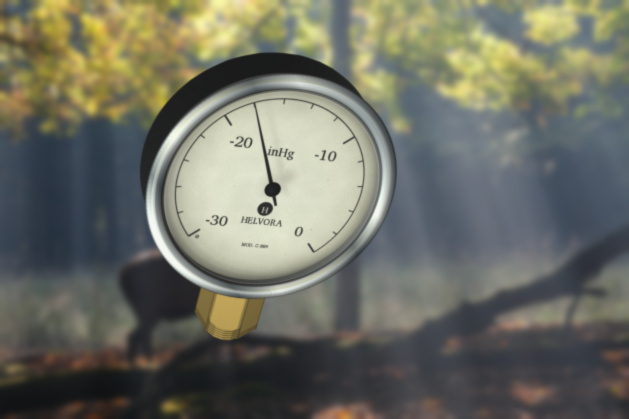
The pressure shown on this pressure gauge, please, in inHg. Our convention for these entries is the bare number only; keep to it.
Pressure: -18
